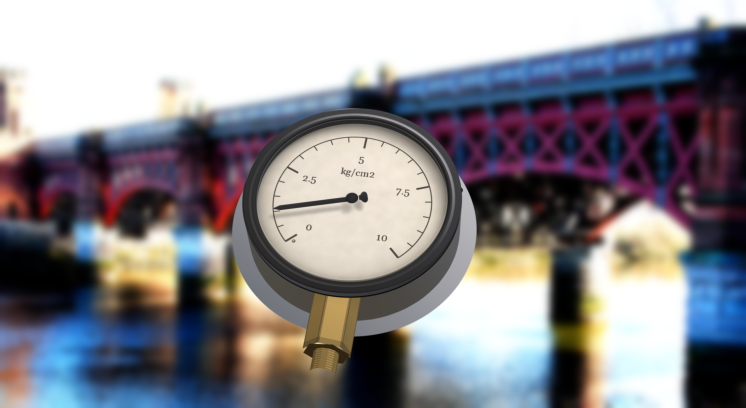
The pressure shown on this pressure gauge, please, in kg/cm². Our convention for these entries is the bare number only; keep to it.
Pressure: 1
